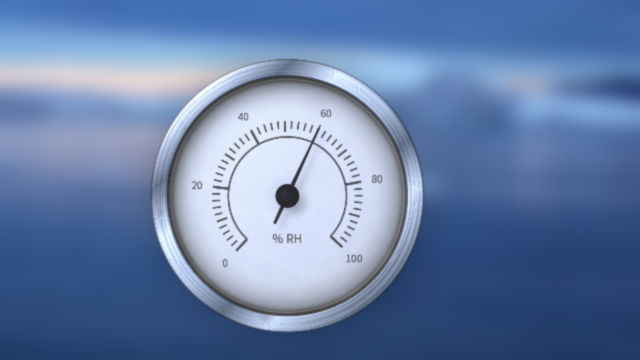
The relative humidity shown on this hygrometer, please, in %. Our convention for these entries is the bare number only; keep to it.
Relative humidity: 60
